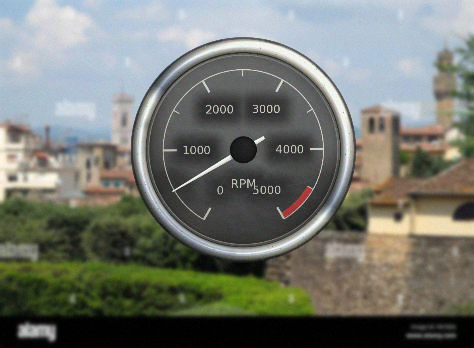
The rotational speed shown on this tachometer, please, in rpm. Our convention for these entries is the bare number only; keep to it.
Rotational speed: 500
